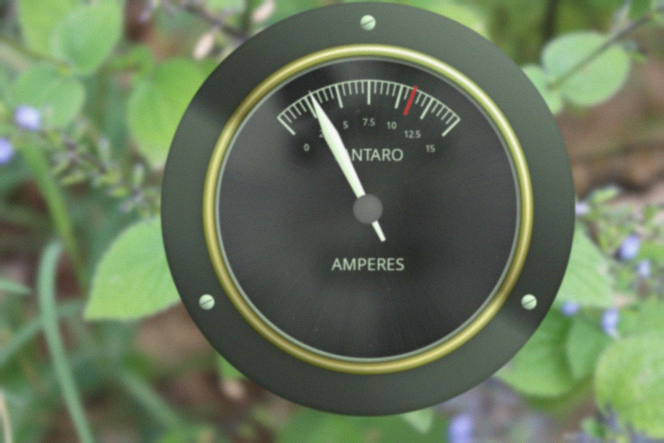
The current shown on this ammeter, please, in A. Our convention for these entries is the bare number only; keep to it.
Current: 3
